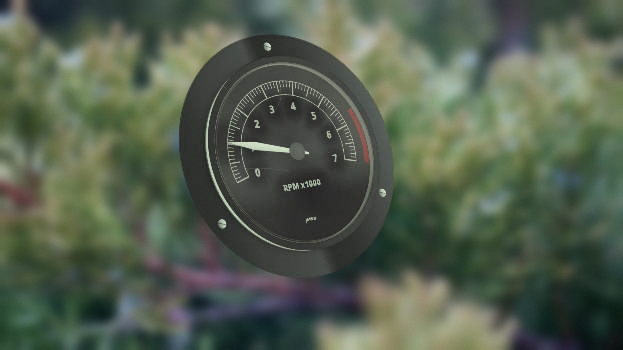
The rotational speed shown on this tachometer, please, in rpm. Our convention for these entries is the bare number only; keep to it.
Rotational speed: 1000
